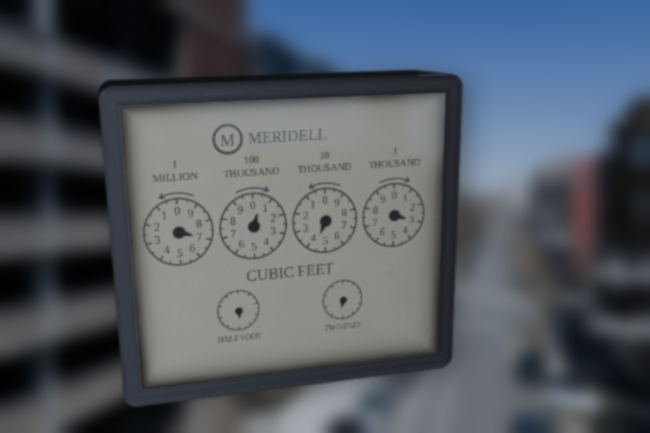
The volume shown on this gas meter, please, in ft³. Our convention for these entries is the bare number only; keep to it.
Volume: 704300
